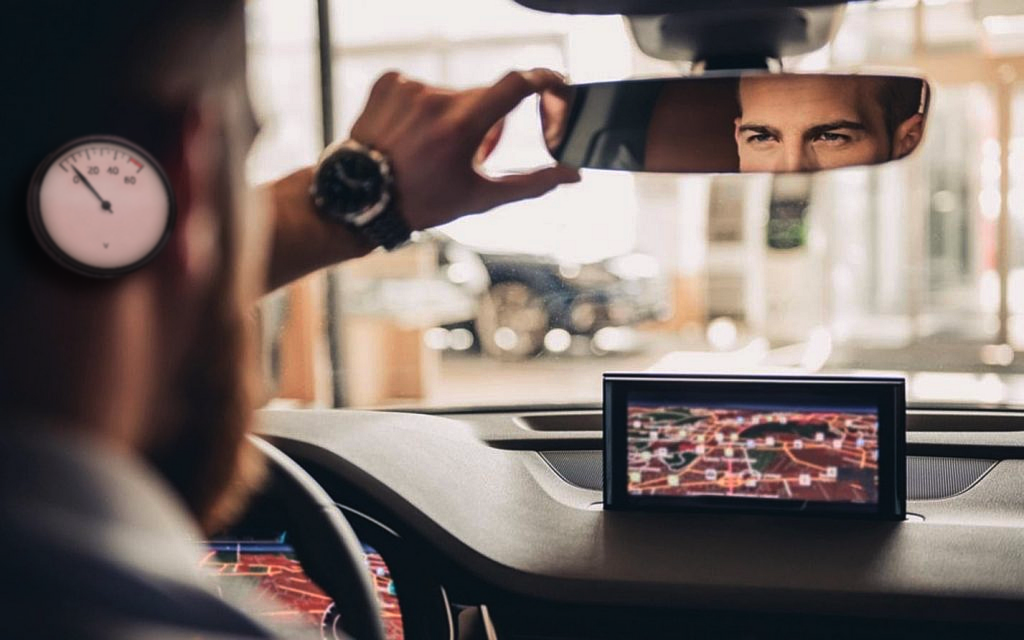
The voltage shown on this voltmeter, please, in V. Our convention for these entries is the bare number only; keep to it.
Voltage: 5
